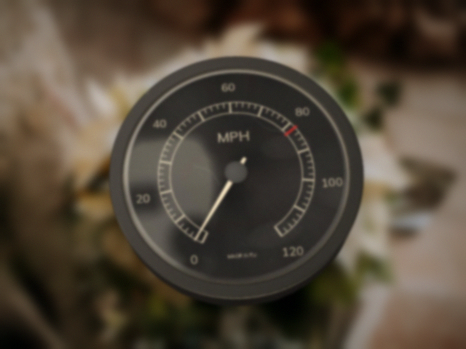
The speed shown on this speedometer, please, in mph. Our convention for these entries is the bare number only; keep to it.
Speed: 2
